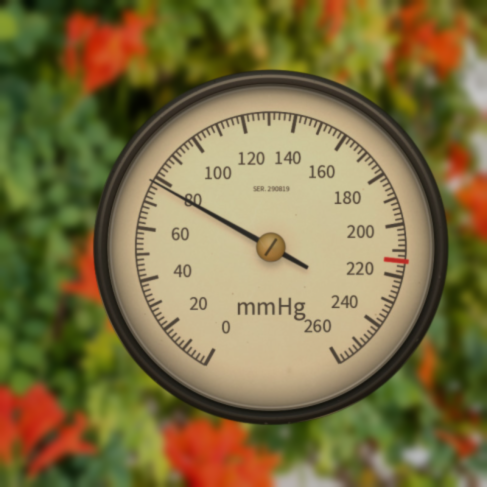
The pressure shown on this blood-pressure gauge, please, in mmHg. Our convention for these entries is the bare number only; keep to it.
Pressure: 78
